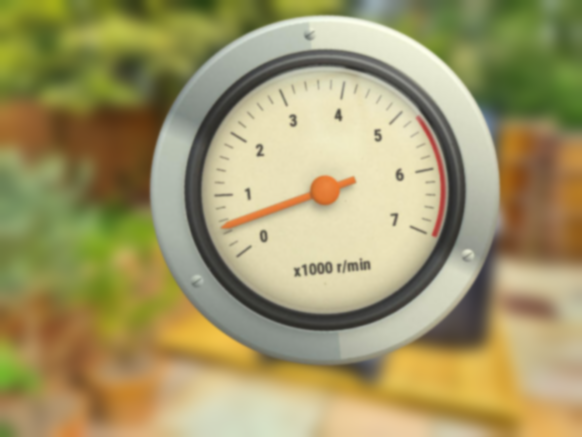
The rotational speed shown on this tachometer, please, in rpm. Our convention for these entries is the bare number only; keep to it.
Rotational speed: 500
